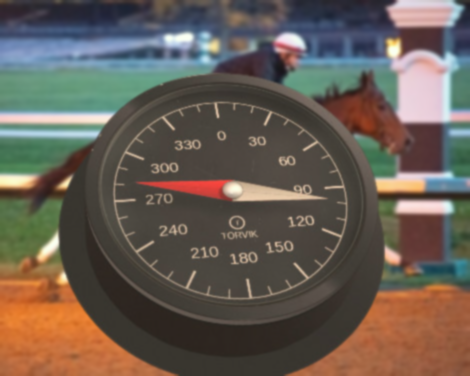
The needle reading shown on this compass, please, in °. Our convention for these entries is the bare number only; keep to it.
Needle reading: 280
